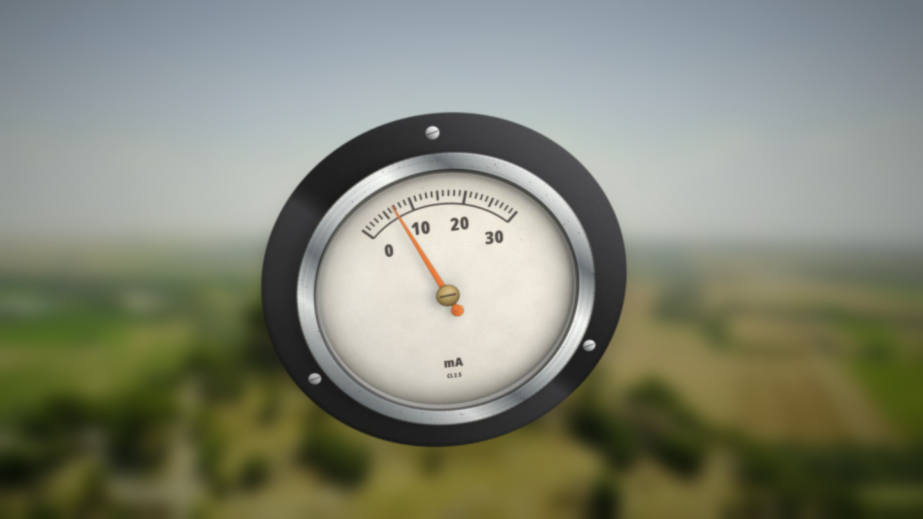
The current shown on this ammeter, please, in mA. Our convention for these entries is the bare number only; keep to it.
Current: 7
